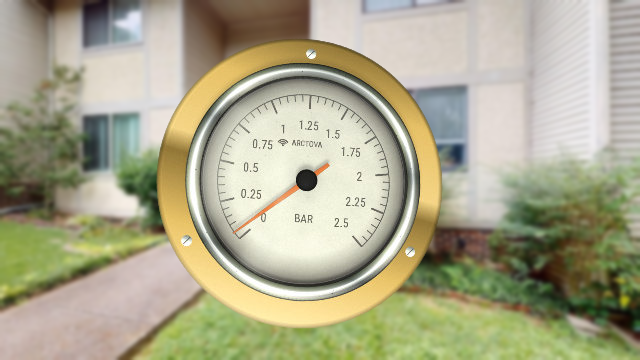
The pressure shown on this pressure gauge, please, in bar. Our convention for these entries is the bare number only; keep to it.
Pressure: 0.05
